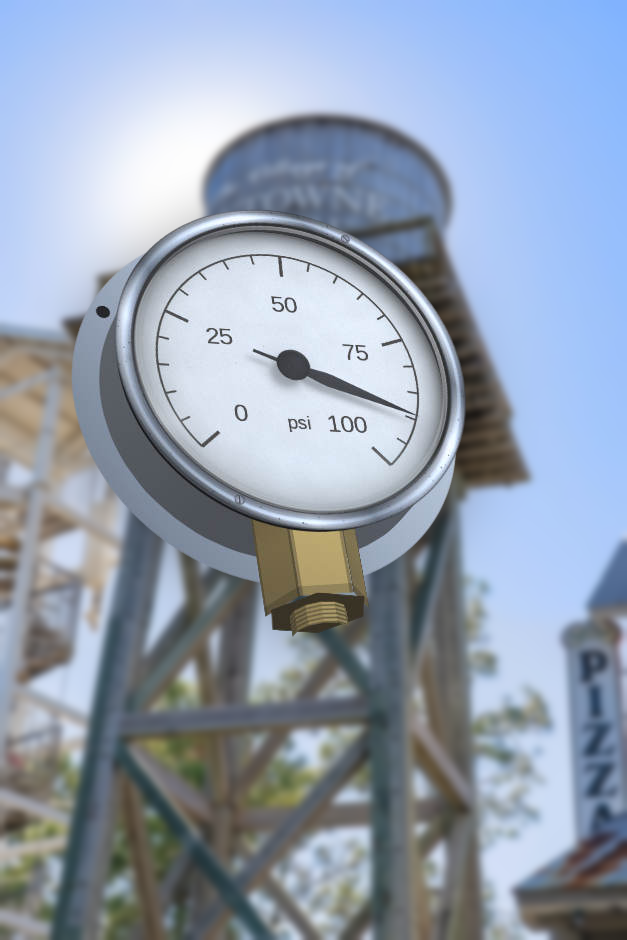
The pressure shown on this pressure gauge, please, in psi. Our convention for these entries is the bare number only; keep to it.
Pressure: 90
